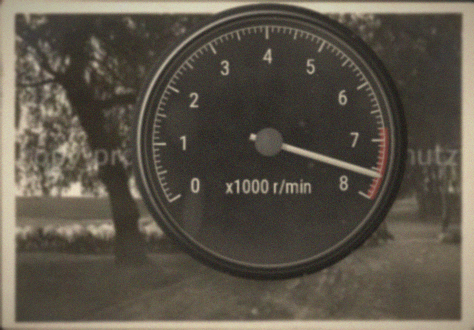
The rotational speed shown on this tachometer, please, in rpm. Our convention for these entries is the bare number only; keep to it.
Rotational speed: 7600
